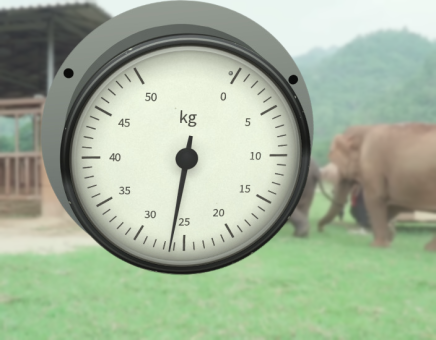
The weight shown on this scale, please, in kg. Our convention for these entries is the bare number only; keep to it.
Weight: 26.5
